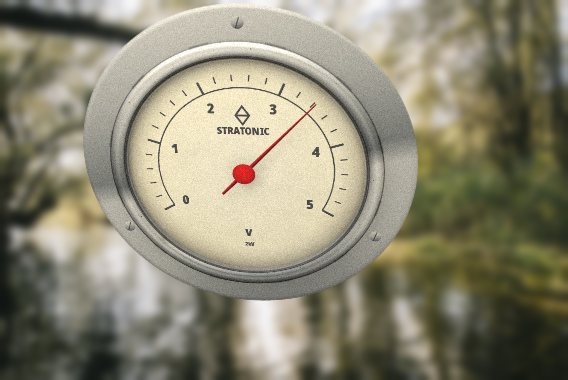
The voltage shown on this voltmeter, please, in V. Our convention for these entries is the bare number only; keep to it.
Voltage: 3.4
